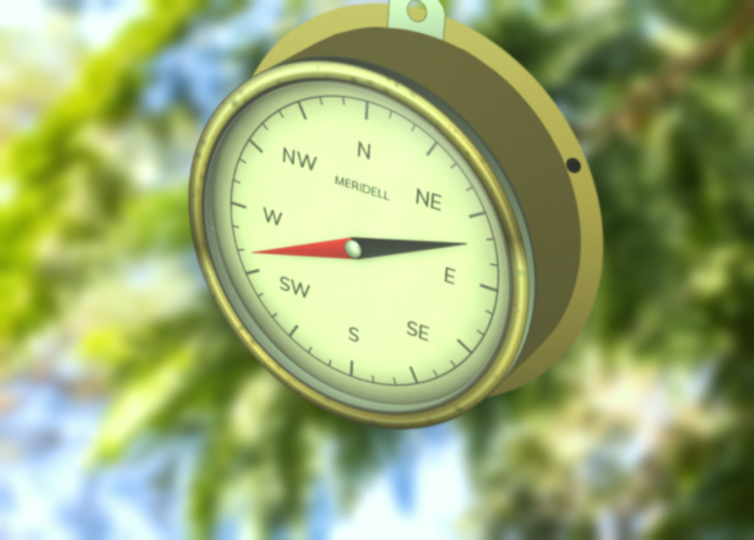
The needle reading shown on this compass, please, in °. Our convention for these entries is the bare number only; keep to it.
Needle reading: 250
